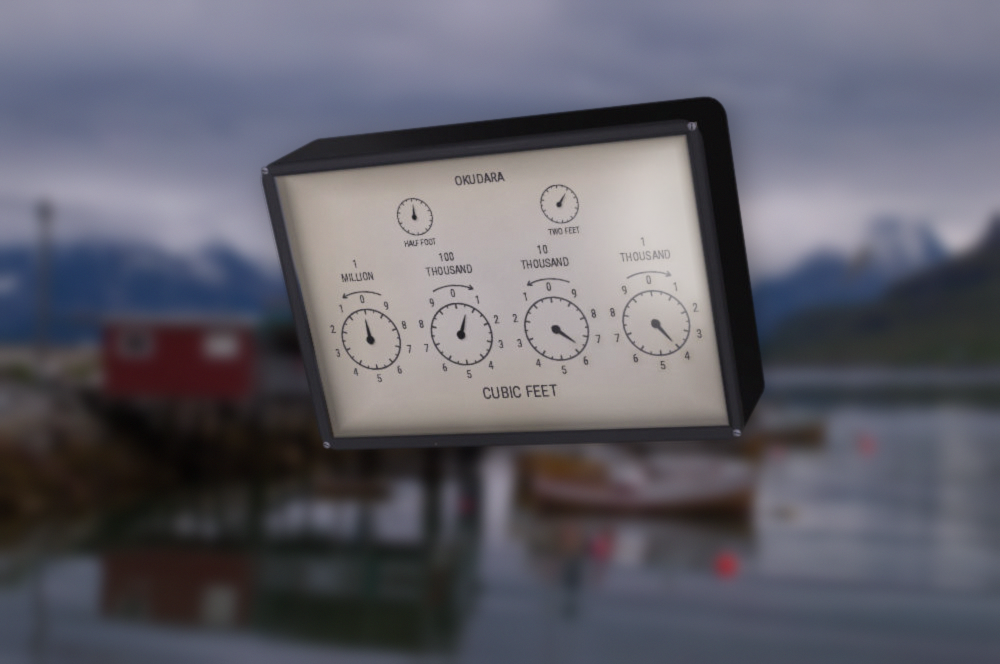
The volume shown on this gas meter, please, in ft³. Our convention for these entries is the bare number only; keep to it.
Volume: 6400
